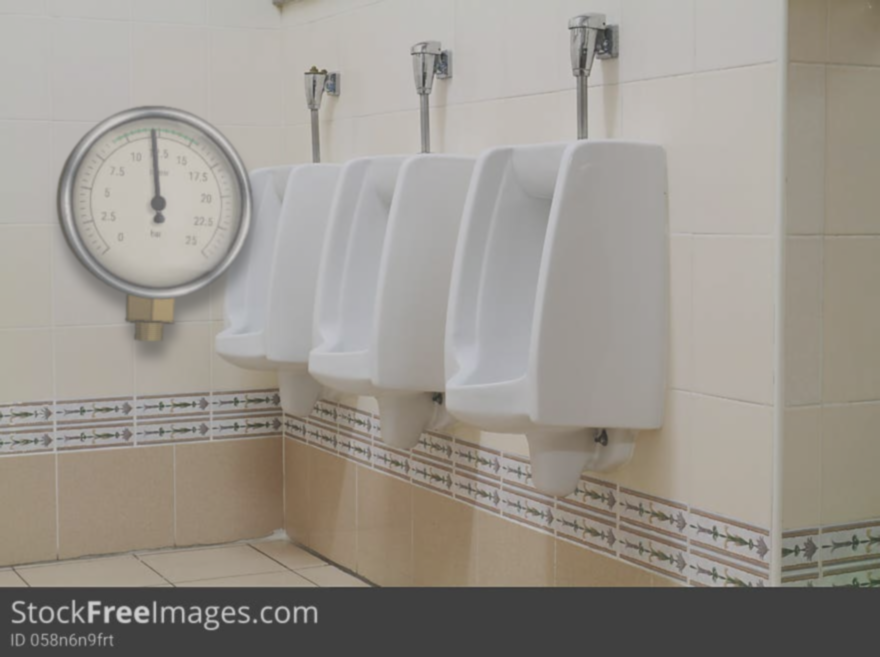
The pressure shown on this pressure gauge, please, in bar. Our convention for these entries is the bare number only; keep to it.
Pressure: 12
